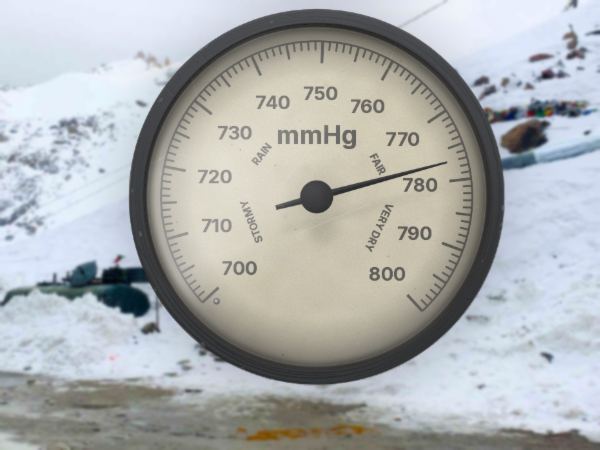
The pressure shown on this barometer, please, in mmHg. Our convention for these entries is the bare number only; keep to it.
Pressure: 777
